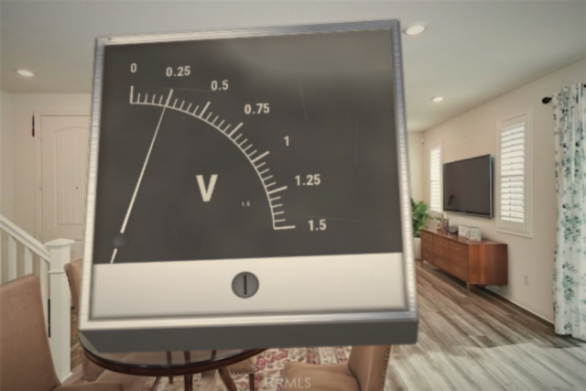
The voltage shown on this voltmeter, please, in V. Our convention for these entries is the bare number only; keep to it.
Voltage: 0.25
